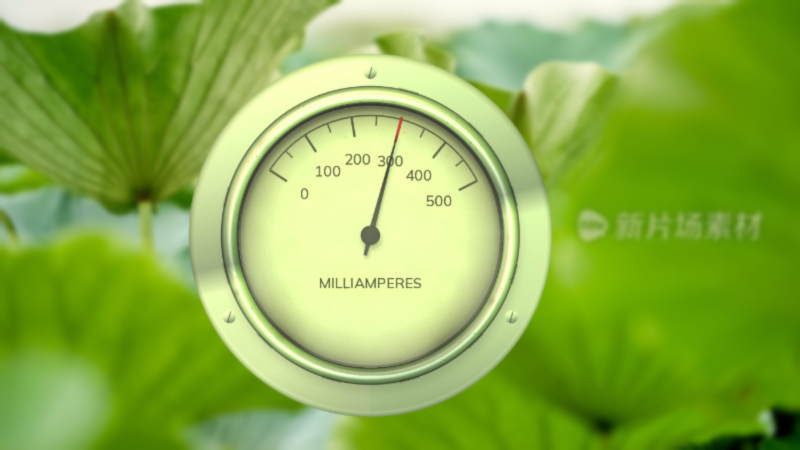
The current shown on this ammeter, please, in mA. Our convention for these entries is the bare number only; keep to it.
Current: 300
